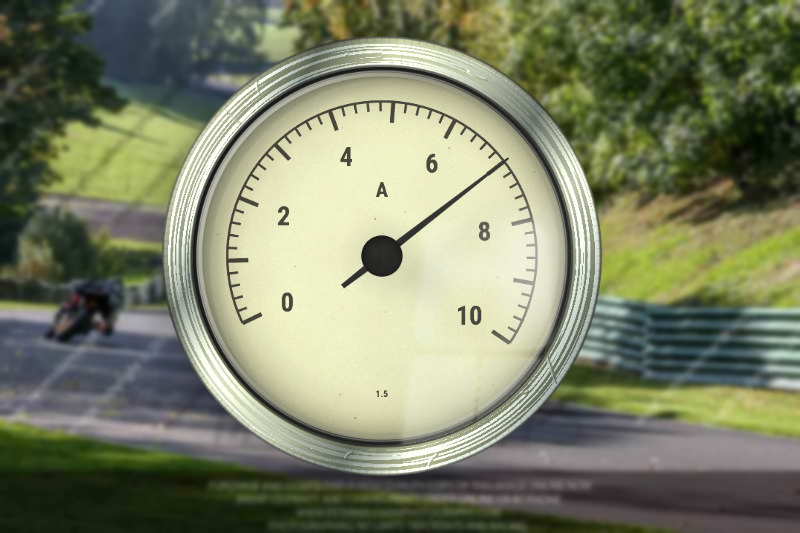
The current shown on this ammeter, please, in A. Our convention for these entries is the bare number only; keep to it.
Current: 7
